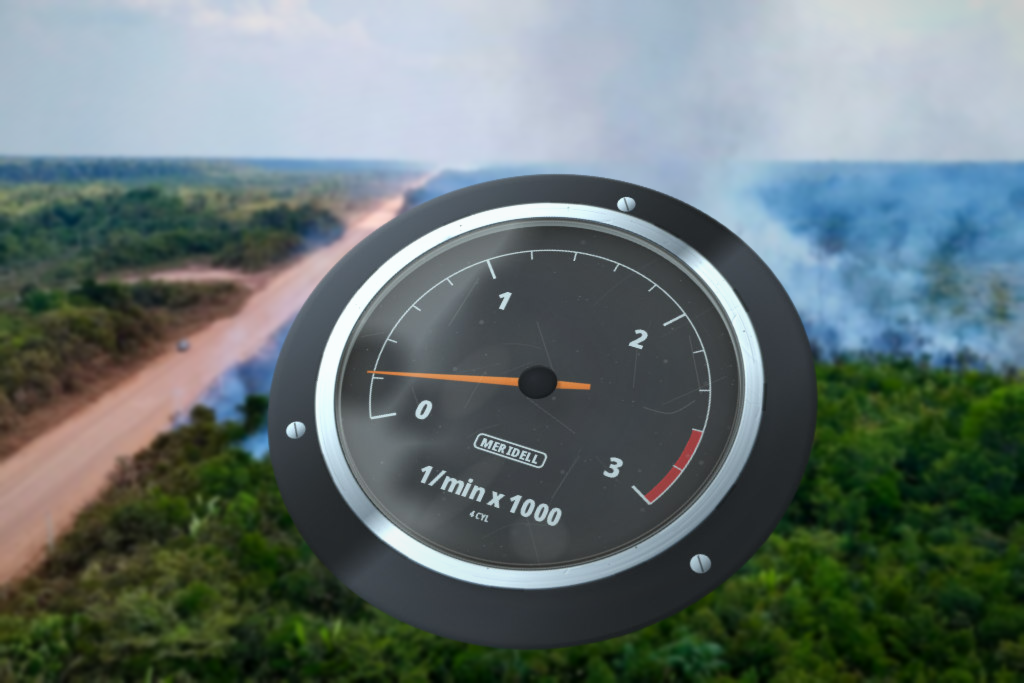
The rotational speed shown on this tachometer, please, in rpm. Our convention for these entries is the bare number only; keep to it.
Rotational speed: 200
